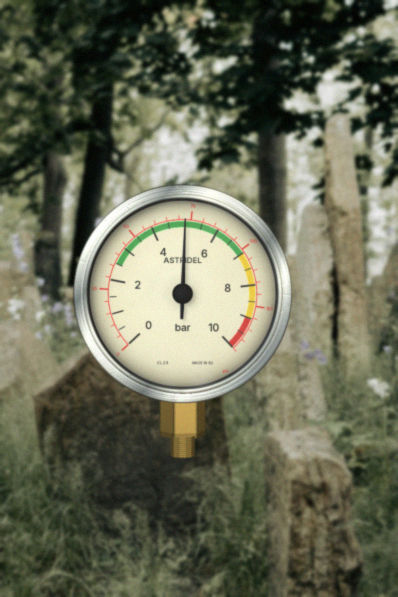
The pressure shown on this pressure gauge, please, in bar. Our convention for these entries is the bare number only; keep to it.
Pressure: 5
